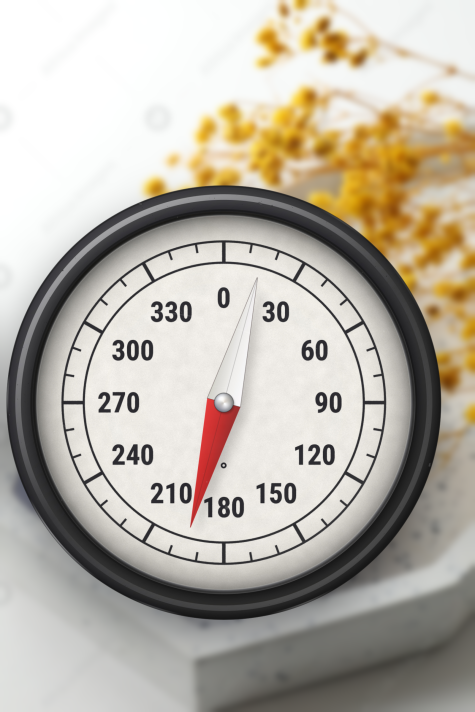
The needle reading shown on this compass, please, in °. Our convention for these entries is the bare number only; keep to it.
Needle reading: 195
